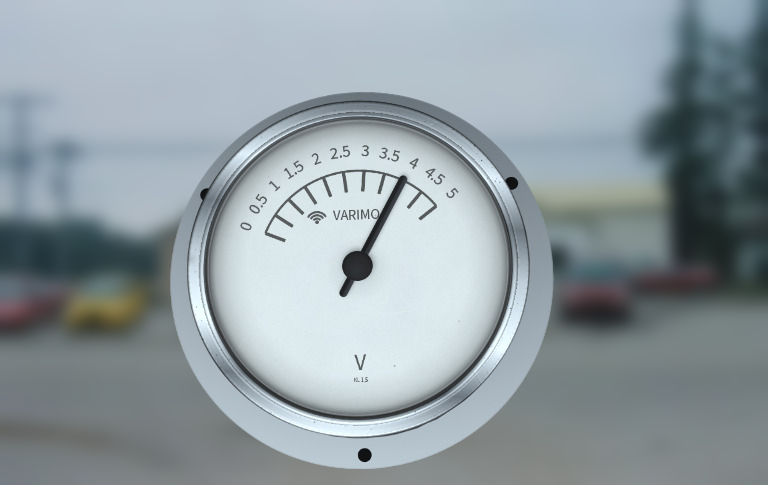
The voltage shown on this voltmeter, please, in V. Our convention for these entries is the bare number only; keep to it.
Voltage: 4
